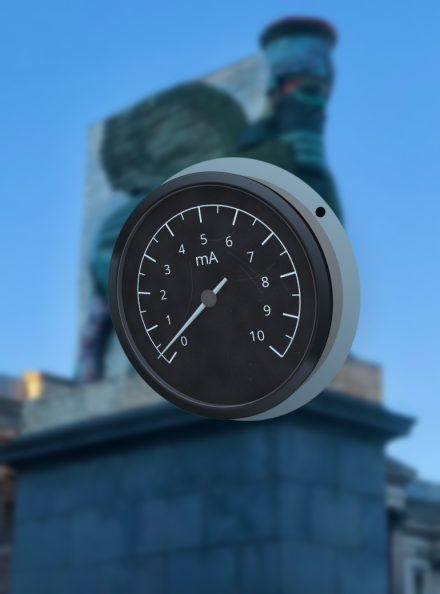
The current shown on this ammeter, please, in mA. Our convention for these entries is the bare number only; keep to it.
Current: 0.25
